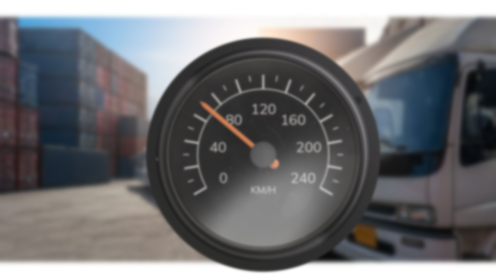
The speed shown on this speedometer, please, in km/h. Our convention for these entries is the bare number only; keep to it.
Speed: 70
